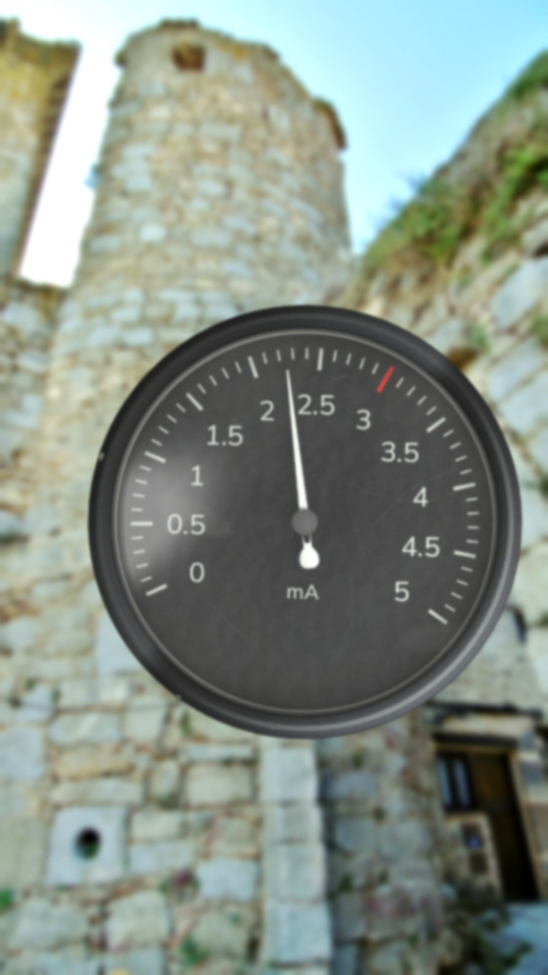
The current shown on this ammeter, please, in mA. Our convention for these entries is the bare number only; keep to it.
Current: 2.25
